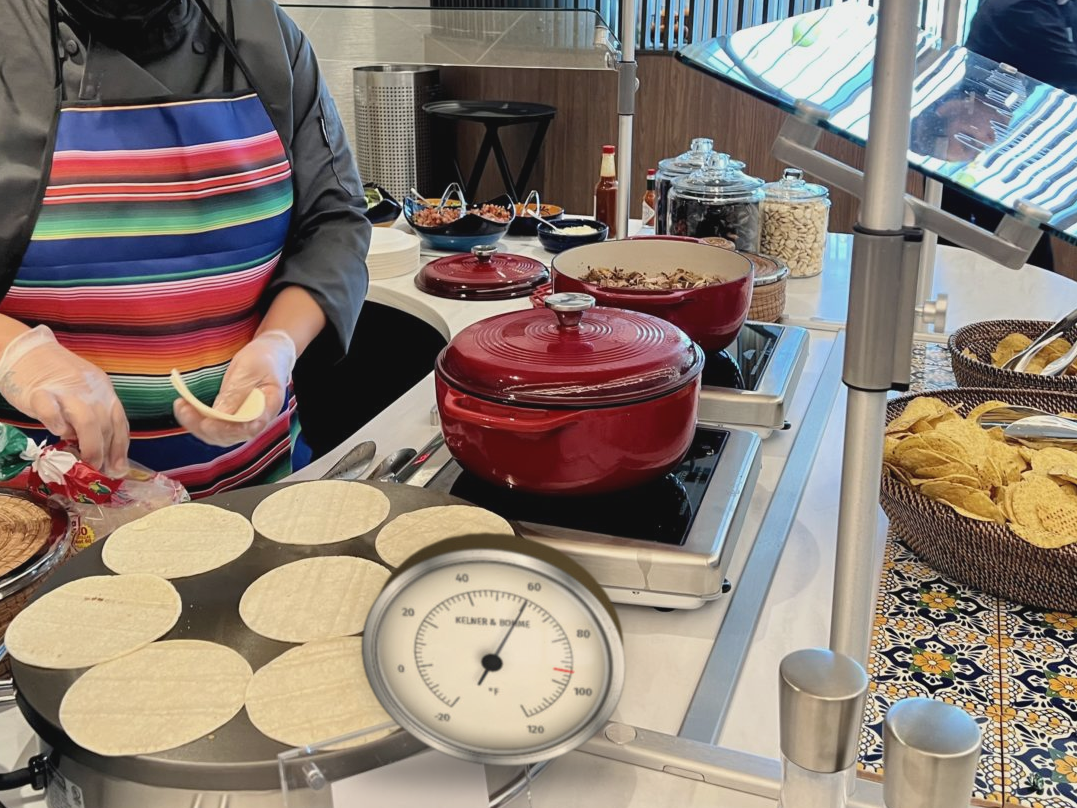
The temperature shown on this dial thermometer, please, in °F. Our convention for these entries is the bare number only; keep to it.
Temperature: 60
